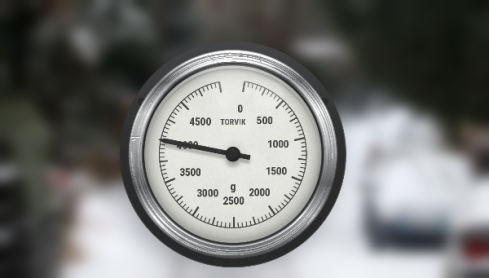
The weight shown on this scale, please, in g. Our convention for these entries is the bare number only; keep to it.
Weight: 4000
